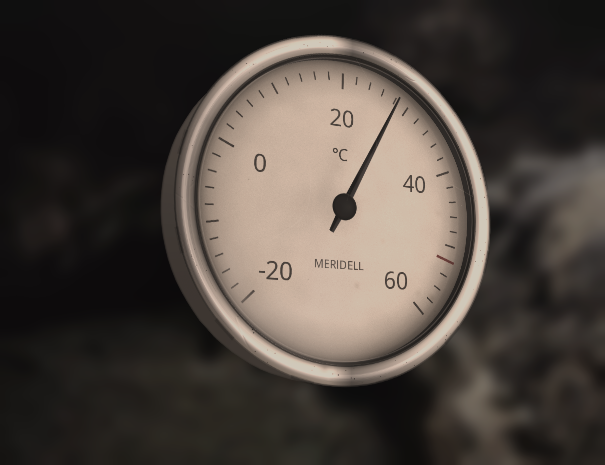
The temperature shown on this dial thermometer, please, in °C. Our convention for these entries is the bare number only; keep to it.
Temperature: 28
